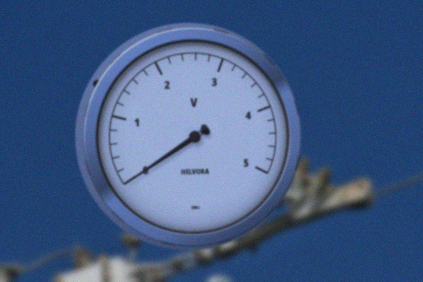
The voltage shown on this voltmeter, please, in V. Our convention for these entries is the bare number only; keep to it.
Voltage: 0
